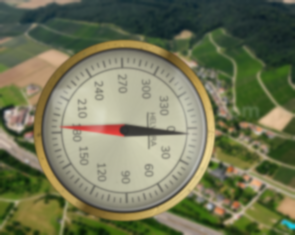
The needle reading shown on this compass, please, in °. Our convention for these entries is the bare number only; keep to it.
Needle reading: 185
